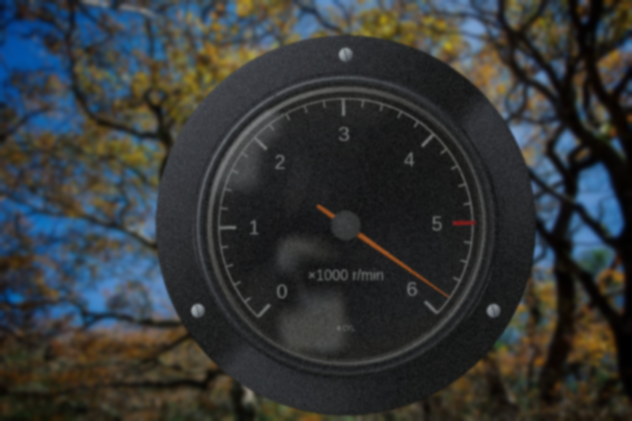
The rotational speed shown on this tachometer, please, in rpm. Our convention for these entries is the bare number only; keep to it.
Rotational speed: 5800
